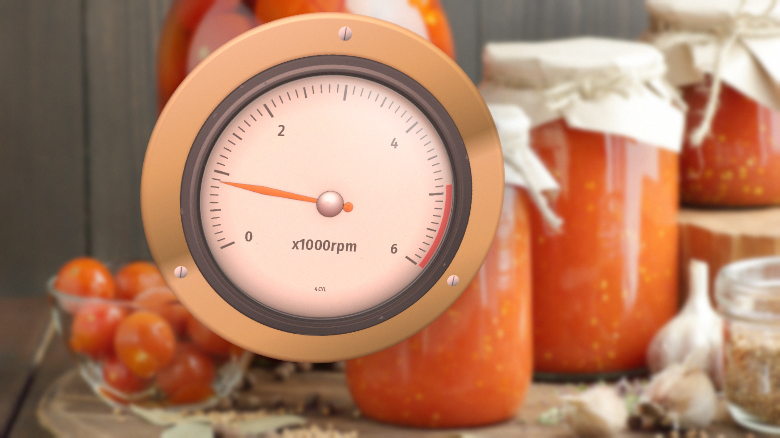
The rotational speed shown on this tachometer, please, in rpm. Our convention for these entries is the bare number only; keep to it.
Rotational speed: 900
